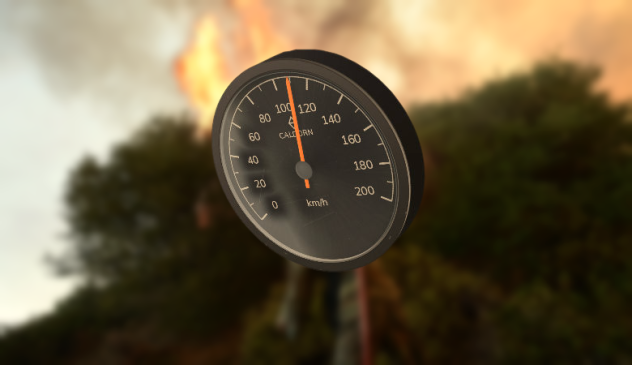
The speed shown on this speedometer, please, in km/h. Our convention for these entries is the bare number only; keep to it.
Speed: 110
